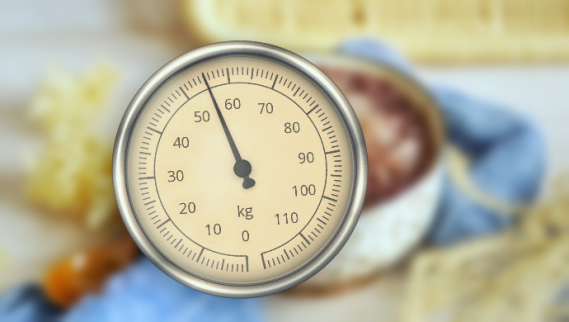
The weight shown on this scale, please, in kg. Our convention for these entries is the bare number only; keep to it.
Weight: 55
